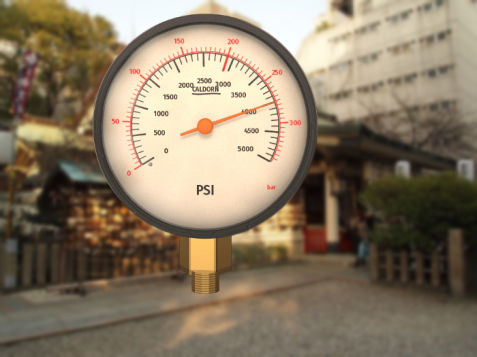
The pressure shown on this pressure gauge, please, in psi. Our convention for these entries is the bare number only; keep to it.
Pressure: 4000
